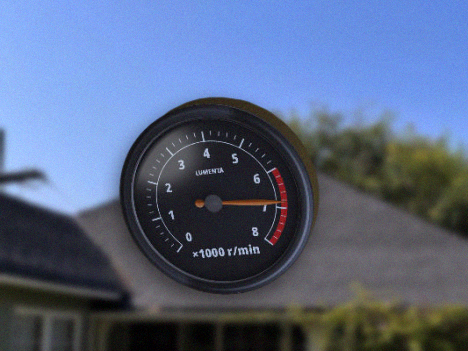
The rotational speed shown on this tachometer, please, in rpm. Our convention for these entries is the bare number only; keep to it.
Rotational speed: 6800
